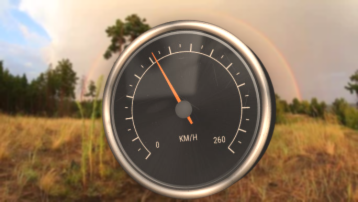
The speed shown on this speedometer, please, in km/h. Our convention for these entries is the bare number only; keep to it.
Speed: 105
